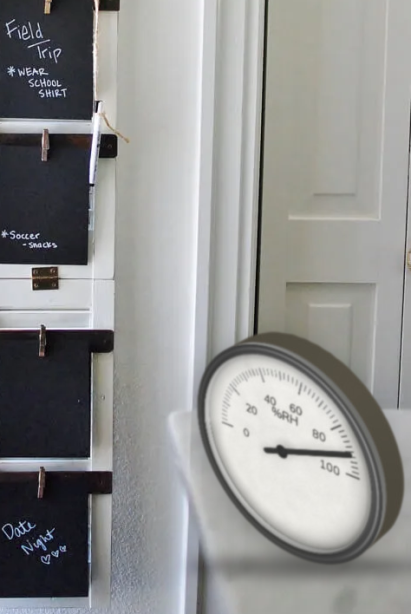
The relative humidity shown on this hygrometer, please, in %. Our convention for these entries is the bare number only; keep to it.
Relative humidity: 90
